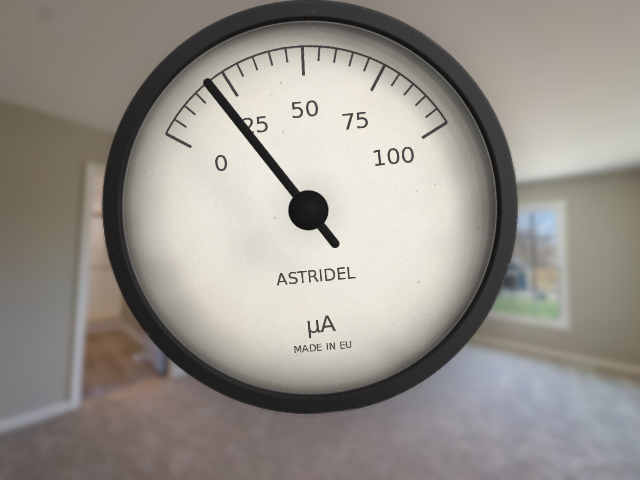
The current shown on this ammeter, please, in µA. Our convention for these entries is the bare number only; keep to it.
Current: 20
